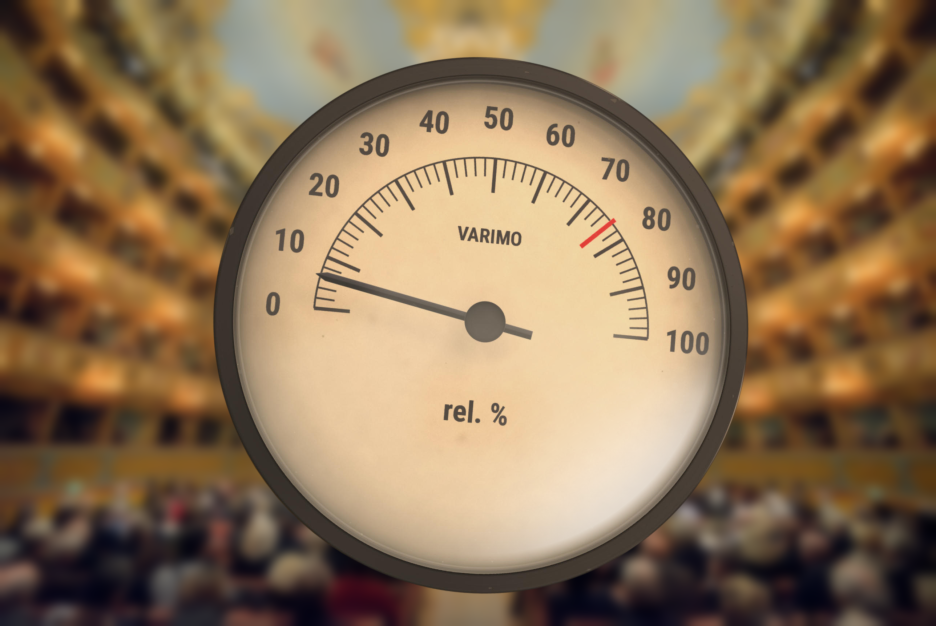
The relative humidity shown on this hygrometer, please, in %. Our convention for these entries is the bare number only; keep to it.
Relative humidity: 6
